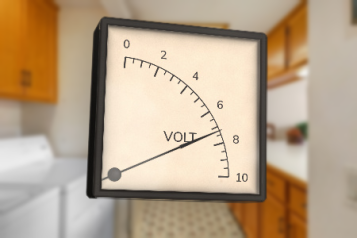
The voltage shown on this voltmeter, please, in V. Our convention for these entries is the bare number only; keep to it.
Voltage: 7.25
